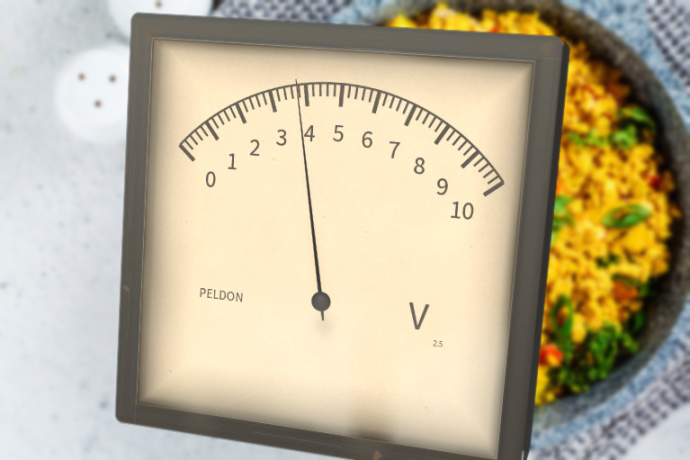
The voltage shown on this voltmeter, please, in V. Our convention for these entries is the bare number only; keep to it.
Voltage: 3.8
